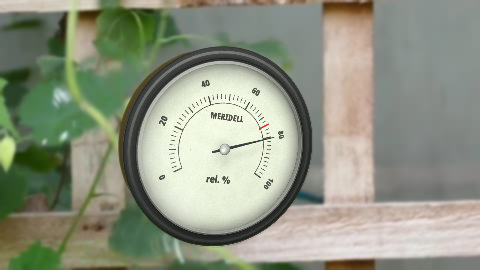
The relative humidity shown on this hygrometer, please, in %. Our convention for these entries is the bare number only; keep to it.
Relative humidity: 80
